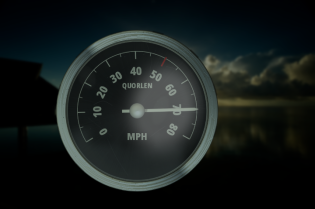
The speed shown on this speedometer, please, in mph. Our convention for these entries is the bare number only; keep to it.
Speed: 70
